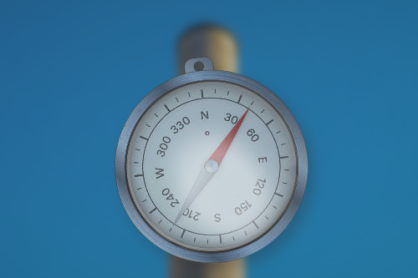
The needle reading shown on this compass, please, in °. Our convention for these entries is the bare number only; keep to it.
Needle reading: 40
